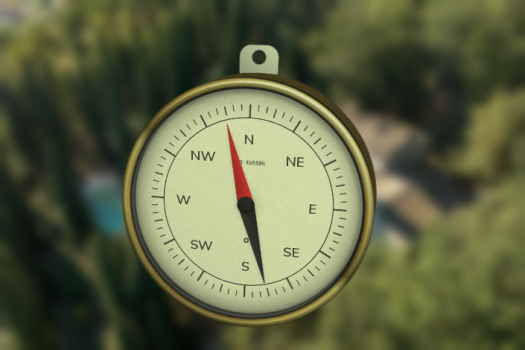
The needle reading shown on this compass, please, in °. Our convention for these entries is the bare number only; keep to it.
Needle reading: 345
